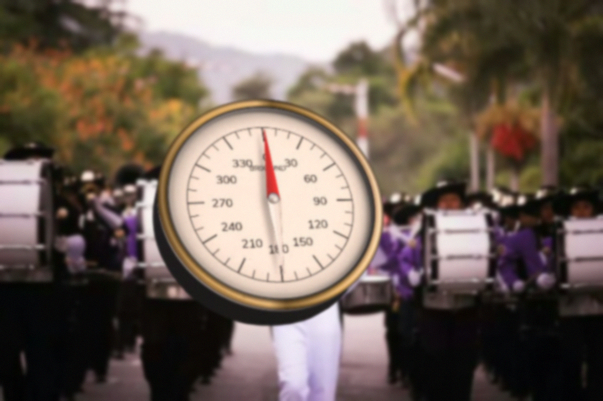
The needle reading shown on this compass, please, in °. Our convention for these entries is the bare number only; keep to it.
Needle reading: 0
